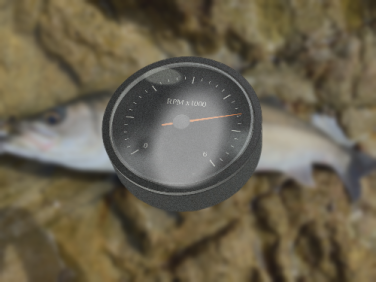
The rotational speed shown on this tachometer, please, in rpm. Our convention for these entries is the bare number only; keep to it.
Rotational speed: 4600
